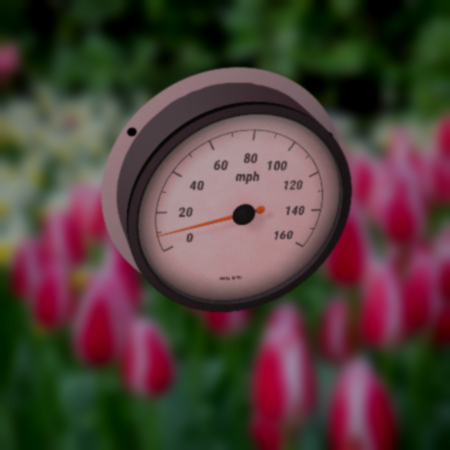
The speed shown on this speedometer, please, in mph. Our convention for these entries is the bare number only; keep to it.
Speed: 10
